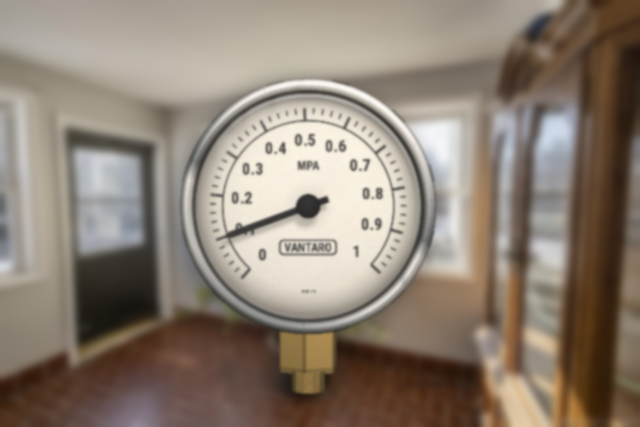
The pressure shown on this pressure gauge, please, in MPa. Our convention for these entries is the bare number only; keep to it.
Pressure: 0.1
